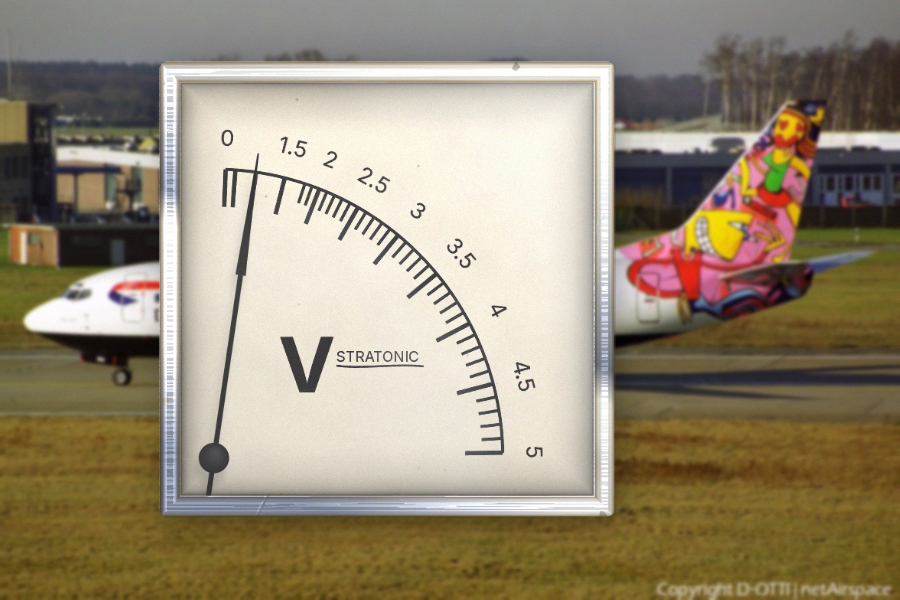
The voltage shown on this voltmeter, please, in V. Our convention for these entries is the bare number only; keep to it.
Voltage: 1
